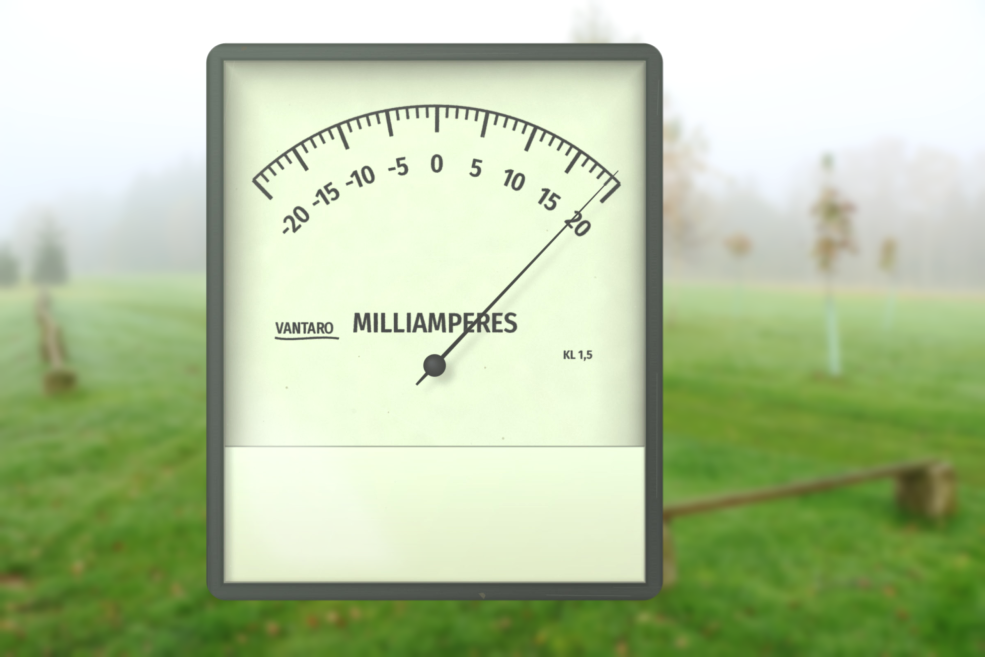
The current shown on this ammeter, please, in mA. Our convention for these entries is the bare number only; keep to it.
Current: 19
